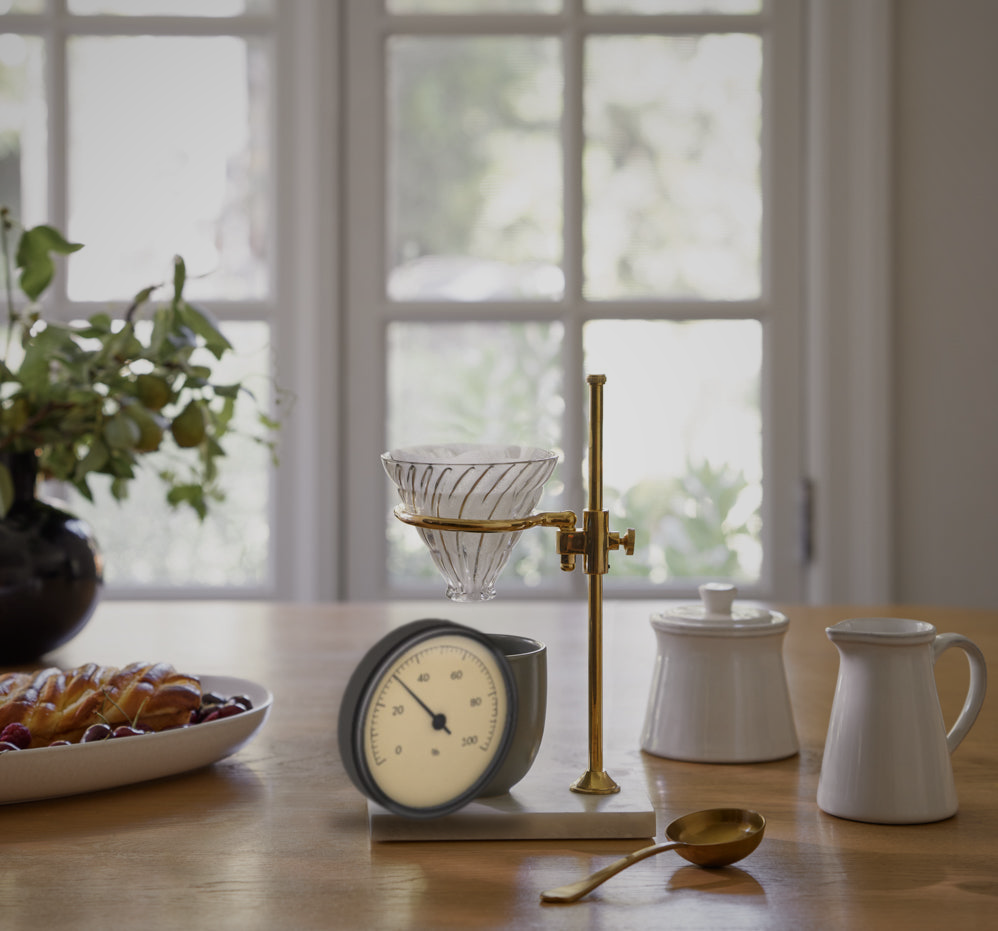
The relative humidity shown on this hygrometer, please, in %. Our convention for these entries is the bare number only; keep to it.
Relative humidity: 30
